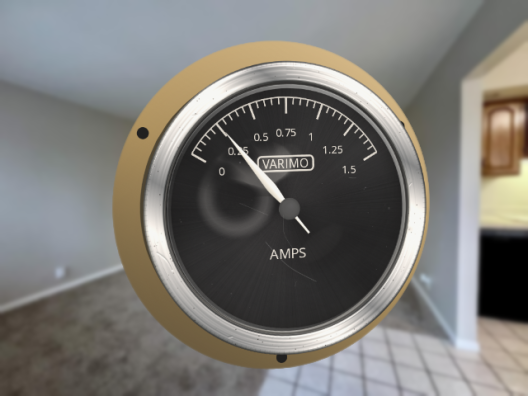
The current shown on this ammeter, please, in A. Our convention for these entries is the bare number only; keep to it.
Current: 0.25
